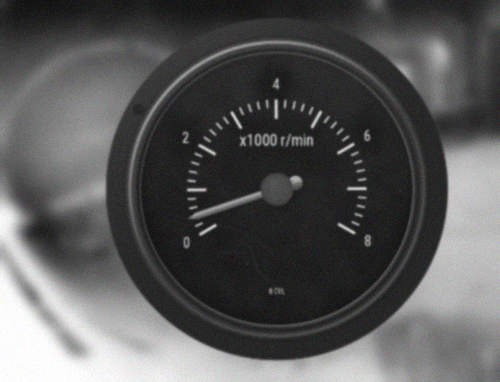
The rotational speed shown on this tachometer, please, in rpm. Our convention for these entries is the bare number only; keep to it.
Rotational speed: 400
